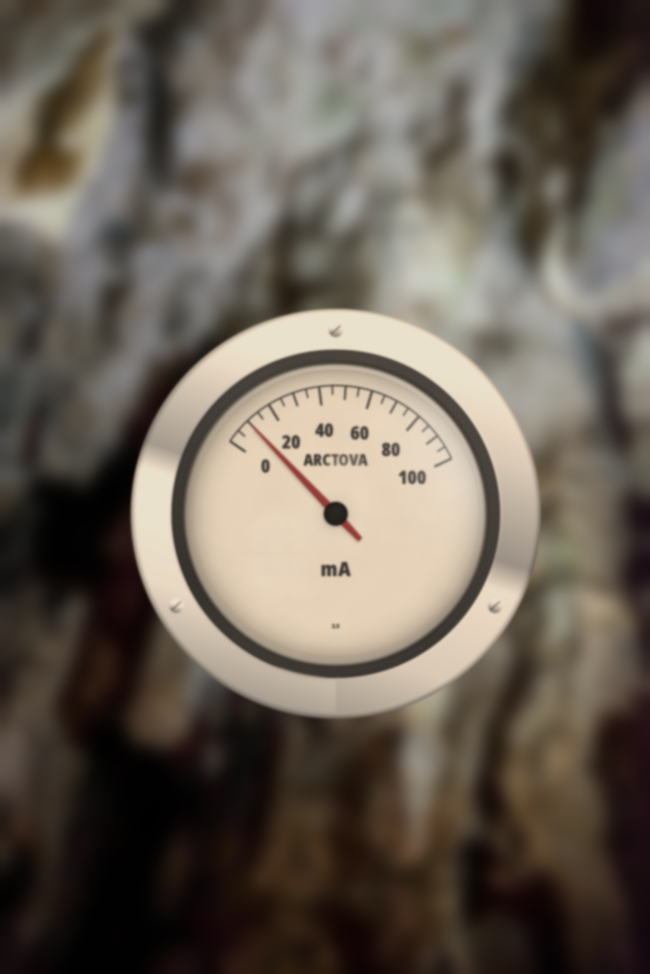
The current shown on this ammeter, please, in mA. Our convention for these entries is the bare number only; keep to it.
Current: 10
